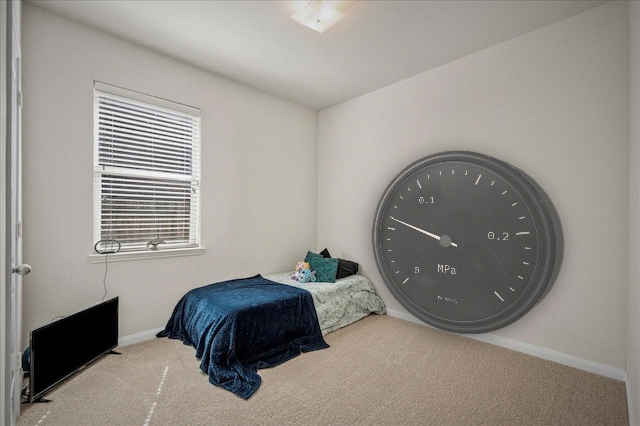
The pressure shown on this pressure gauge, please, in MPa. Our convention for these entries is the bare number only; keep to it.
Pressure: 0.06
